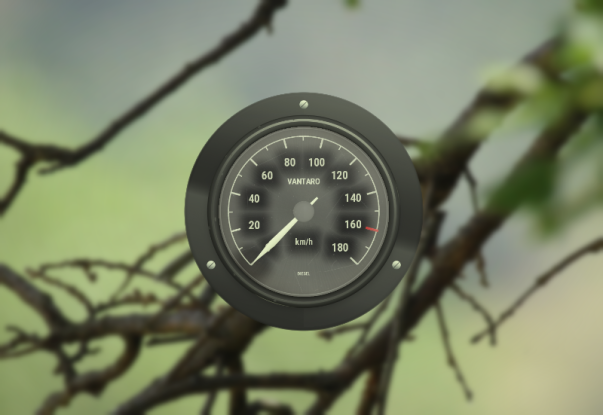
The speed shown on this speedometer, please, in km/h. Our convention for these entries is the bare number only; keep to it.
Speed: 0
